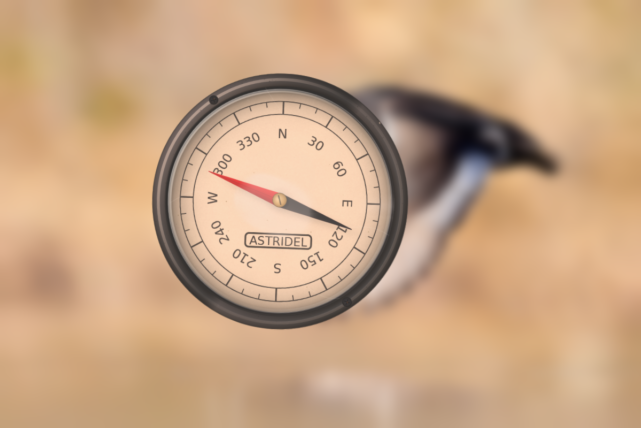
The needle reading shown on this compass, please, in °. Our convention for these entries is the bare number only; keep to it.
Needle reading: 290
